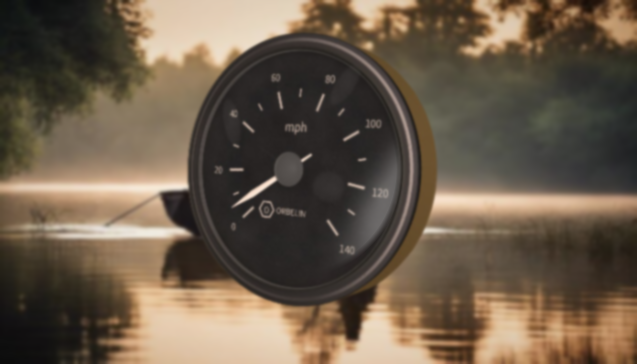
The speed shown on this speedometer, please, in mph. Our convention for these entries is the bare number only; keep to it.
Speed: 5
